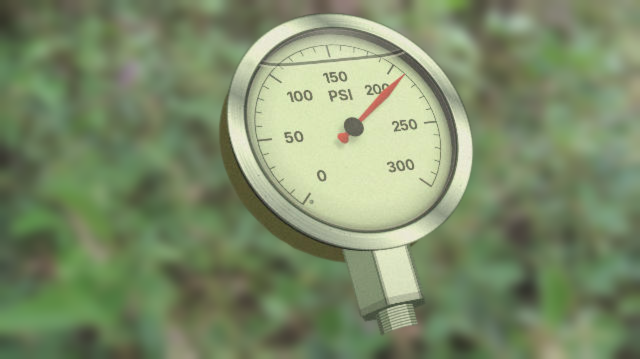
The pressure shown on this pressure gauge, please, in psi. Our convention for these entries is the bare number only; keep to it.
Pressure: 210
